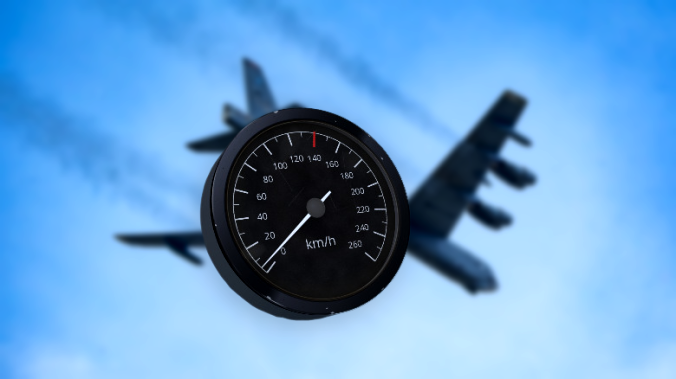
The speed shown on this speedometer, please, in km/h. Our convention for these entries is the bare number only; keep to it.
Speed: 5
